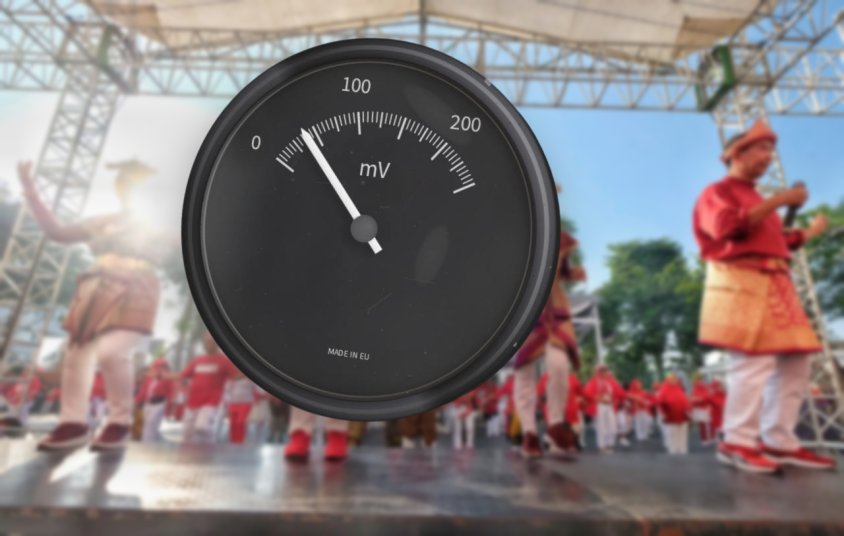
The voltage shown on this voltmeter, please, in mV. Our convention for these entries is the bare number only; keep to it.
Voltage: 40
